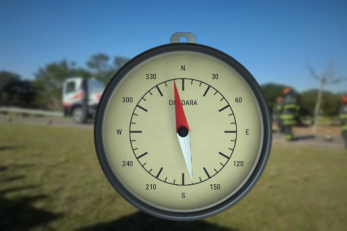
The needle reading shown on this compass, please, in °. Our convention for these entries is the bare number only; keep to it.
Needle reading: 350
